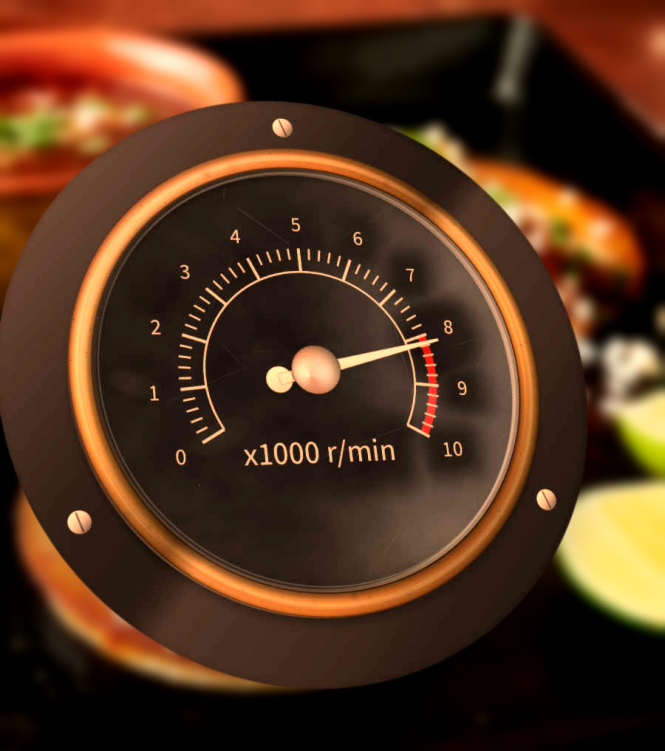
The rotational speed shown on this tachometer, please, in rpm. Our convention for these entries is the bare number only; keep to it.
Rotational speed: 8200
